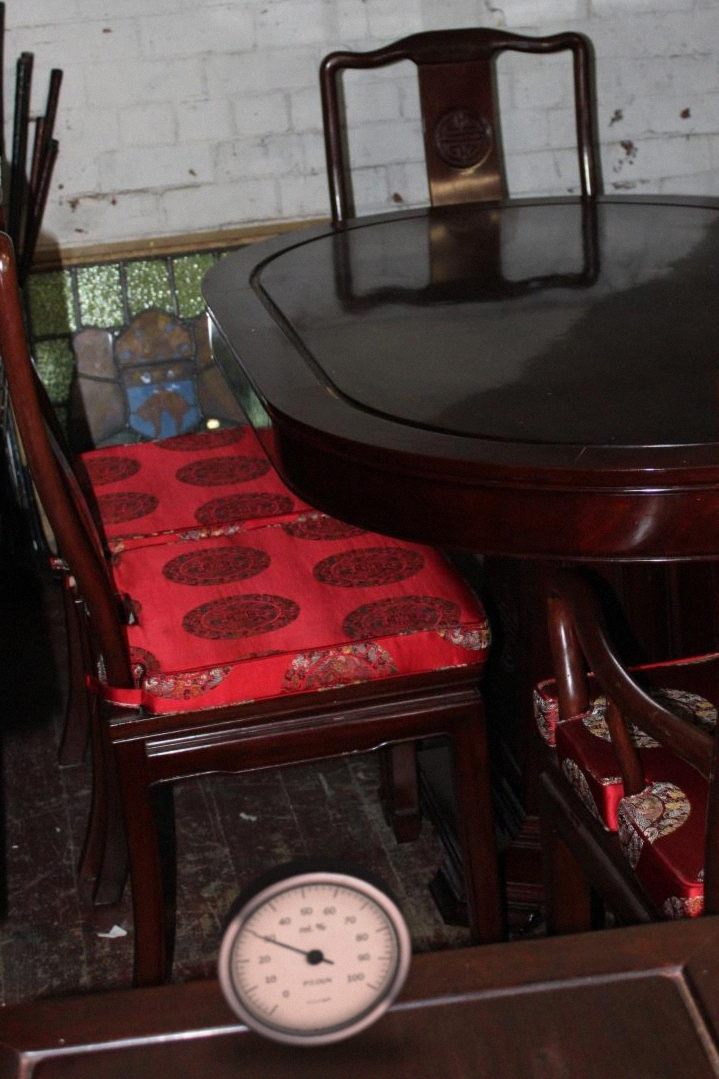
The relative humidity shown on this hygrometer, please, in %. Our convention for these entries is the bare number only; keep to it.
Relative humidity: 30
